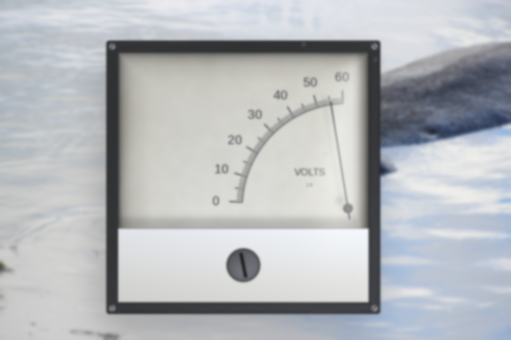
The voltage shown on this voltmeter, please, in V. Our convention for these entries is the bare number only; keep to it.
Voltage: 55
